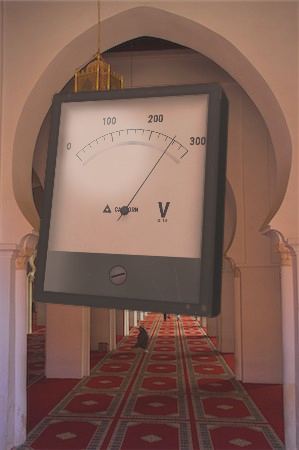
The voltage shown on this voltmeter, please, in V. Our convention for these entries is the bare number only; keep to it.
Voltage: 260
